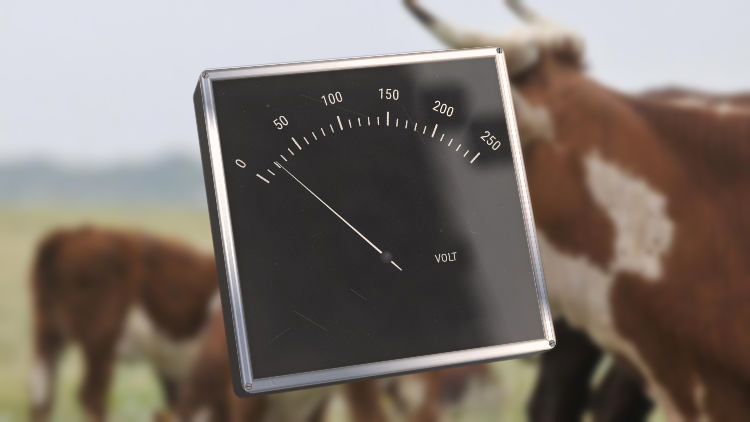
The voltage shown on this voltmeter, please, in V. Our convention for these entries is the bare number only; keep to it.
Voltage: 20
